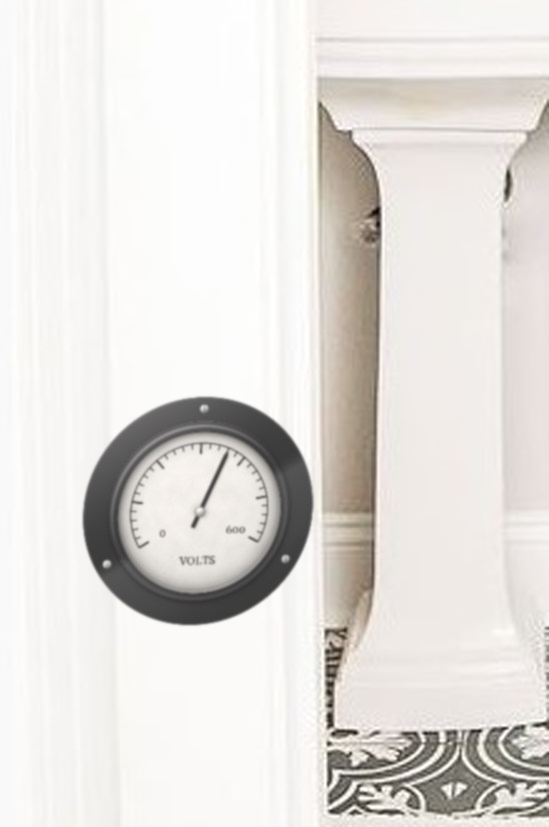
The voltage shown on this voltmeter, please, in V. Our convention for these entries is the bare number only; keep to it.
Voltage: 360
